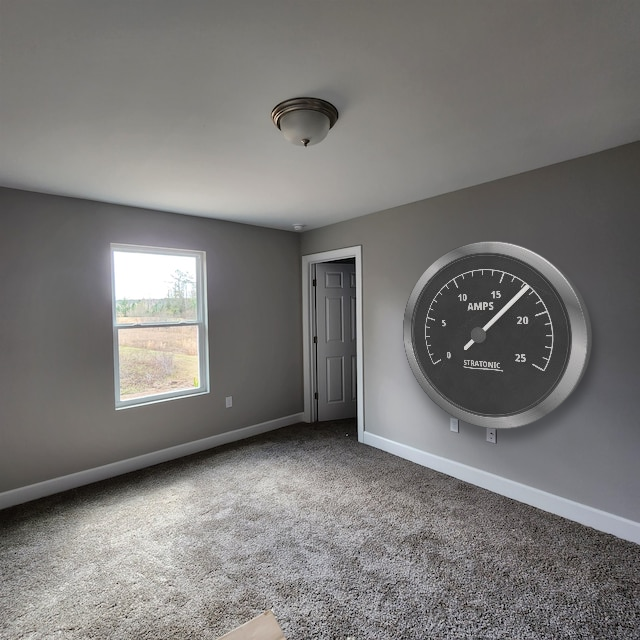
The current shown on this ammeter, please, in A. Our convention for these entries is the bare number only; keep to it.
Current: 17.5
